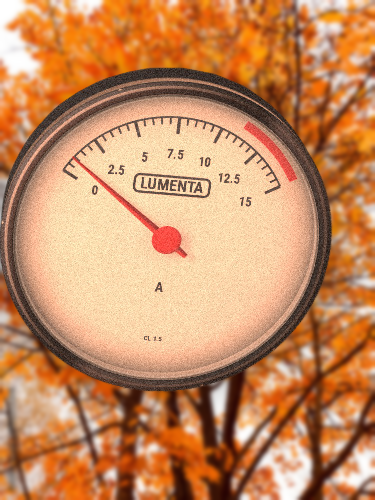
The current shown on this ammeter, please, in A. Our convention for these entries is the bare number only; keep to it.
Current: 1
